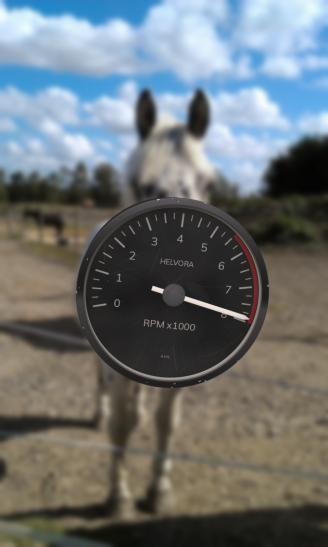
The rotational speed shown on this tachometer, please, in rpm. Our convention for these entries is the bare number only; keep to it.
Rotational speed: 7875
